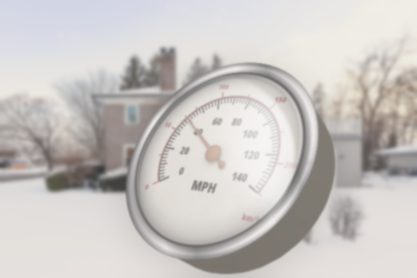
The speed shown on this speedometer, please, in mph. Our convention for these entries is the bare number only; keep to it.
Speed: 40
